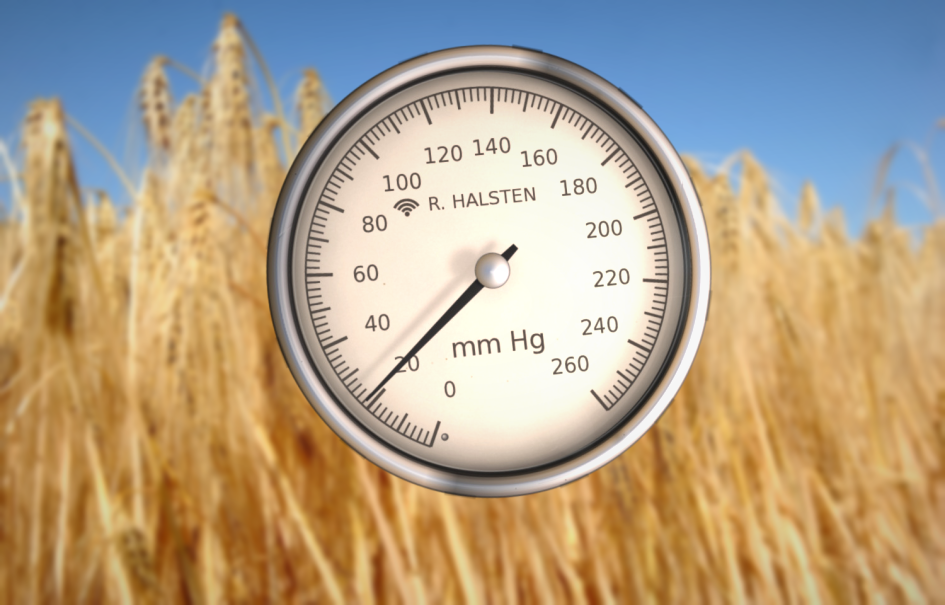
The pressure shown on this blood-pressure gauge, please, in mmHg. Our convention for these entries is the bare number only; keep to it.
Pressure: 22
